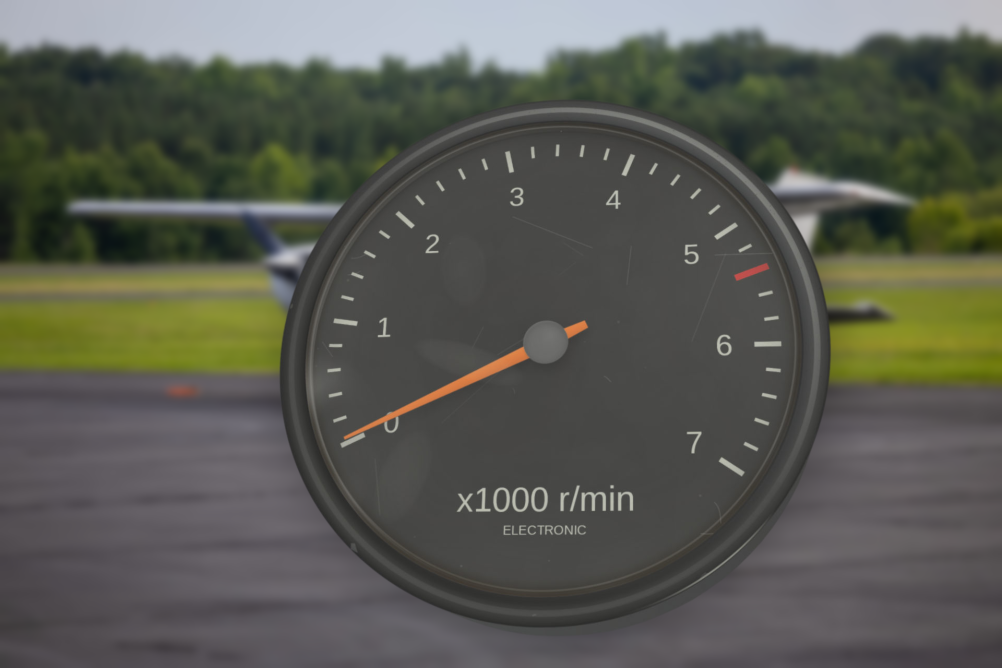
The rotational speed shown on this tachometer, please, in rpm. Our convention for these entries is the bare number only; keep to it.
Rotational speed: 0
